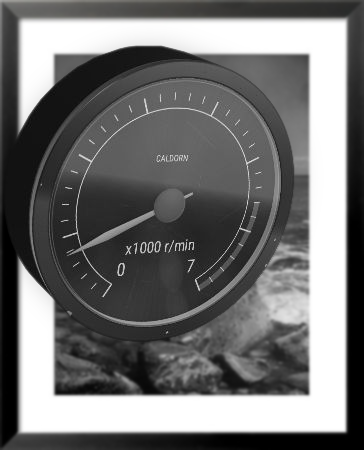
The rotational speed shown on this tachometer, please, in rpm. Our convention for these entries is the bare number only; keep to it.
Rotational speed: 800
